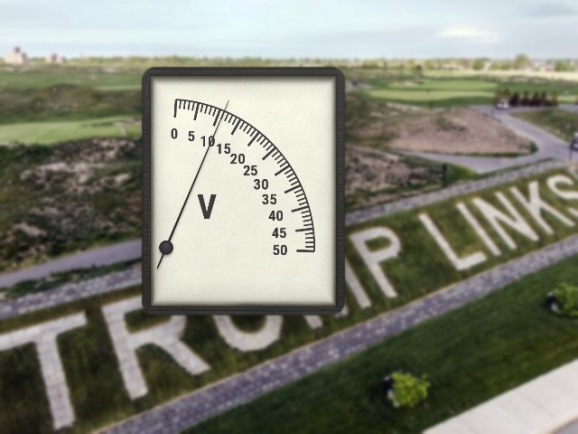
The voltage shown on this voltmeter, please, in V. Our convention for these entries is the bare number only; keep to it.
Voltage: 11
